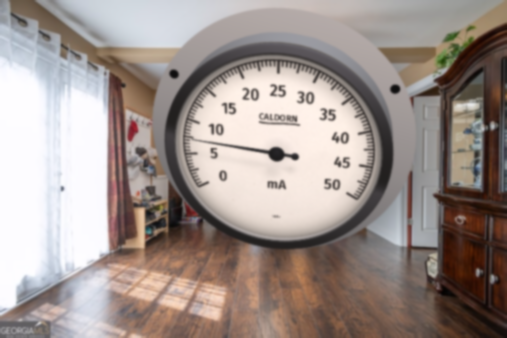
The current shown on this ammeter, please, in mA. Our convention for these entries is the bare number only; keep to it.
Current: 7.5
